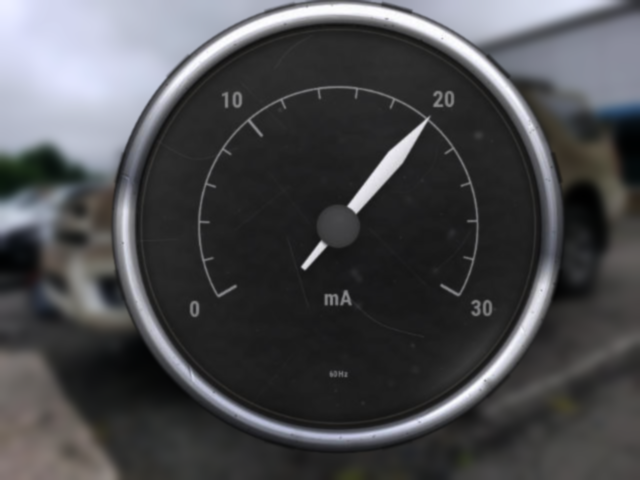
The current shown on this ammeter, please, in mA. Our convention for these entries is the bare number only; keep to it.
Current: 20
